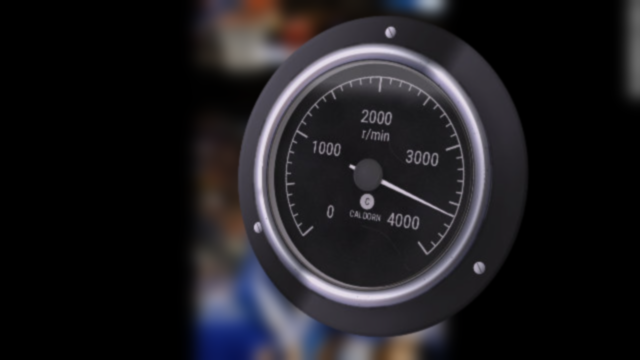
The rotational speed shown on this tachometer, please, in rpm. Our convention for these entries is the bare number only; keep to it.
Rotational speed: 3600
